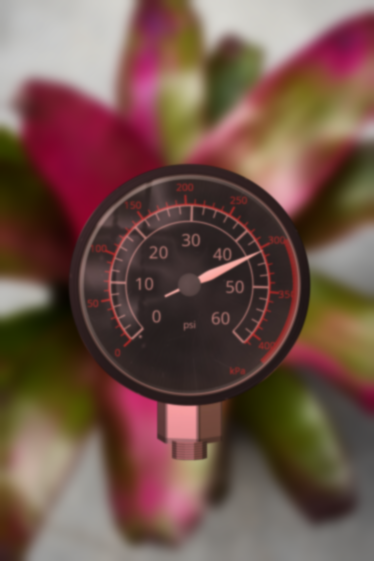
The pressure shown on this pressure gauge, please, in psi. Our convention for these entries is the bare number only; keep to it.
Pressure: 44
